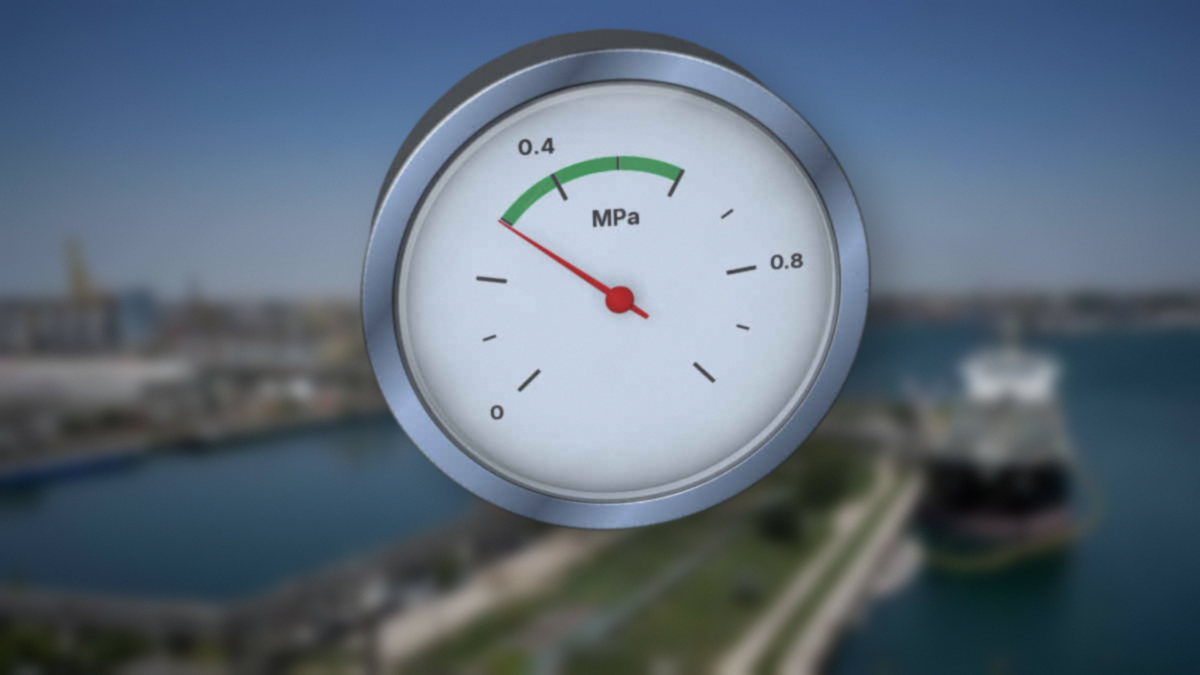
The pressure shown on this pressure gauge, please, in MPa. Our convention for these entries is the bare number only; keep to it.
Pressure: 0.3
